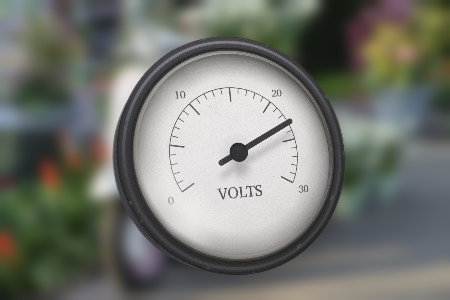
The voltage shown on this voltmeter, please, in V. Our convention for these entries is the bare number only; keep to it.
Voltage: 23
